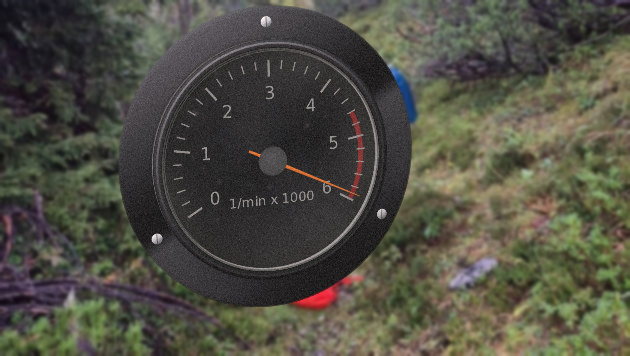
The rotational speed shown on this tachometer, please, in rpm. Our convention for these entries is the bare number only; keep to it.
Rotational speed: 5900
